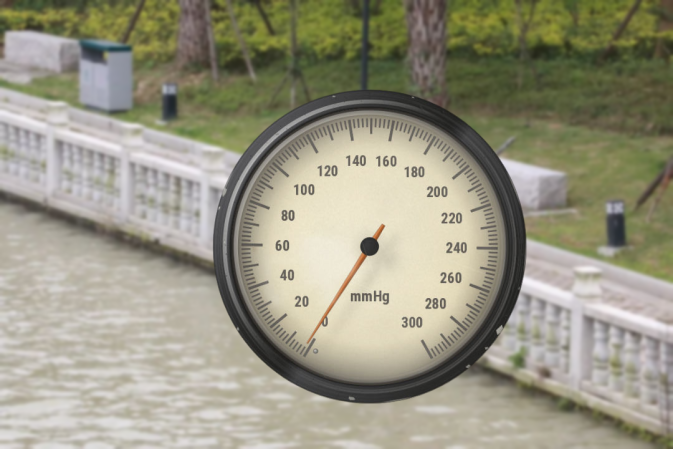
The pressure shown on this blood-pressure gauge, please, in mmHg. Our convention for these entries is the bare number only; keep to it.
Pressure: 2
